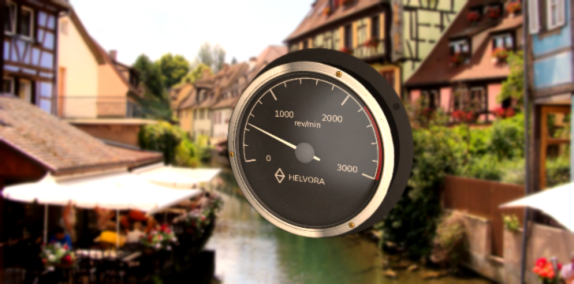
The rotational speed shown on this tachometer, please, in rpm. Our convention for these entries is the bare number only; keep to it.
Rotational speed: 500
